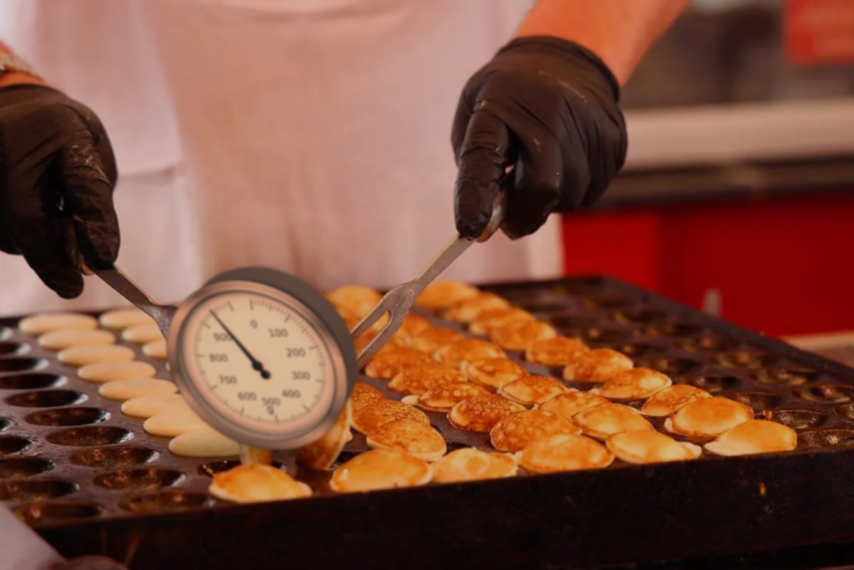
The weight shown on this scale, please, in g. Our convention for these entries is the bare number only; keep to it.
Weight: 950
